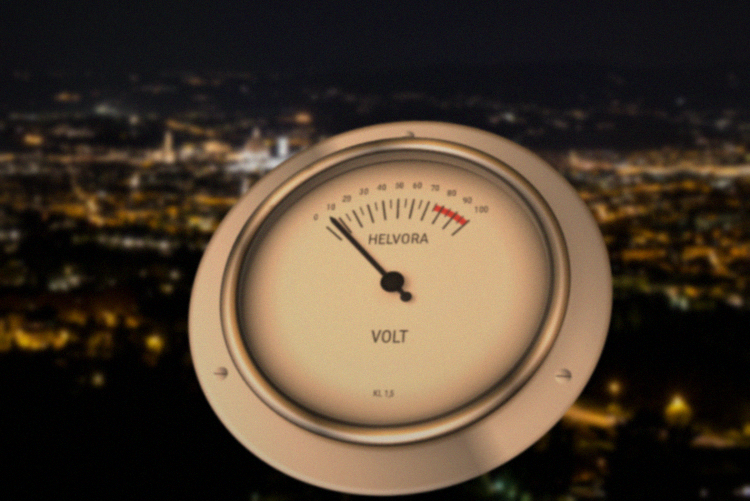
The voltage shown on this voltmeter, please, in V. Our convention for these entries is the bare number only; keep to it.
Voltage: 5
